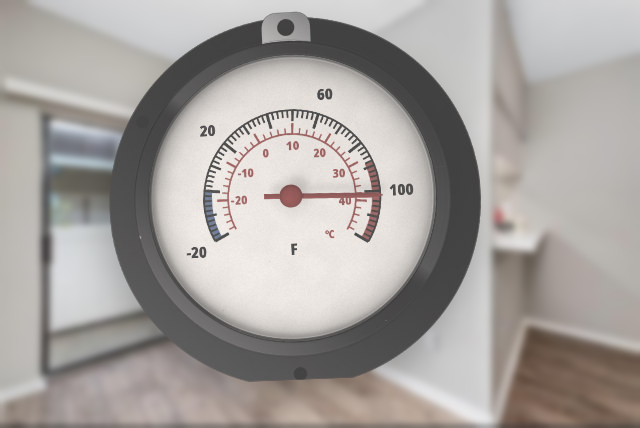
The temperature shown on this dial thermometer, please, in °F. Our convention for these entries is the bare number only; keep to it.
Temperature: 102
